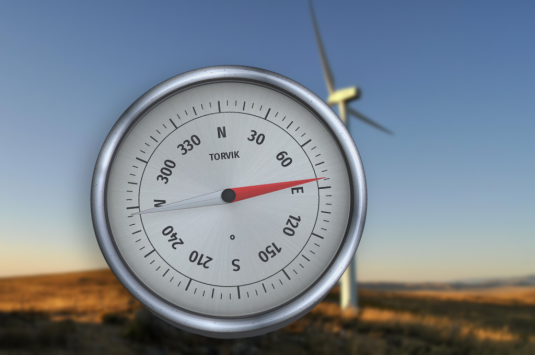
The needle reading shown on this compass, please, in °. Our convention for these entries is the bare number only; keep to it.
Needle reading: 85
